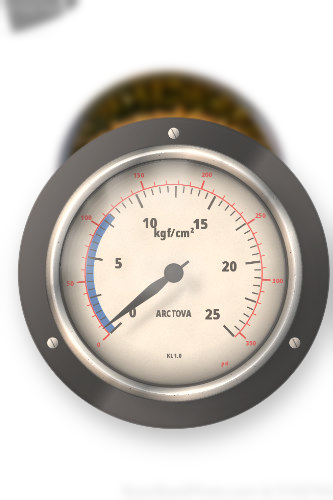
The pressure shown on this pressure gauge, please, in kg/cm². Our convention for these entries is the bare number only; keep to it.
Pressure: 0.5
